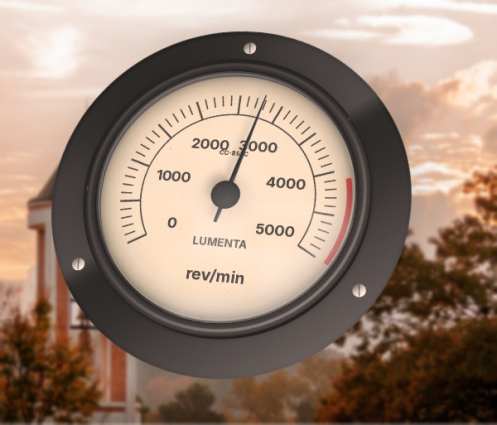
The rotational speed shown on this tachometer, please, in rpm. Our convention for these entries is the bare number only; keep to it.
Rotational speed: 2800
